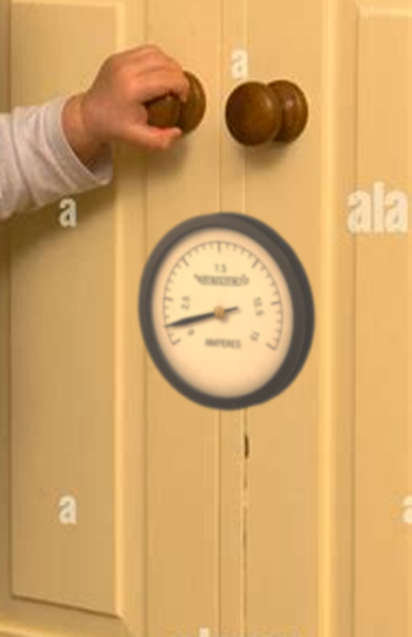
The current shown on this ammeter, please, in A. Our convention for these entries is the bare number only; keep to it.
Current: 1
